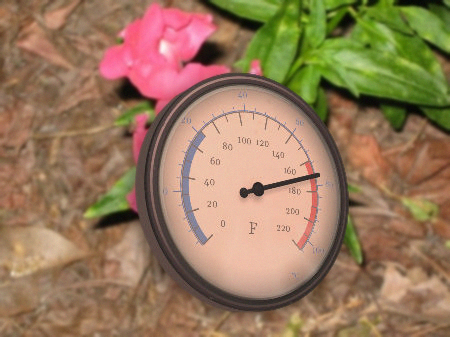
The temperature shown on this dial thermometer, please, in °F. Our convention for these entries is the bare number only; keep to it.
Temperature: 170
